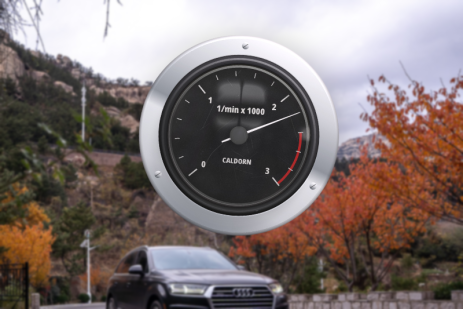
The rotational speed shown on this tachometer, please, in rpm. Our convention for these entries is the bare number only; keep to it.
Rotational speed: 2200
